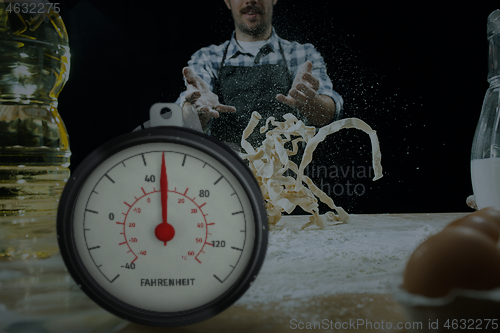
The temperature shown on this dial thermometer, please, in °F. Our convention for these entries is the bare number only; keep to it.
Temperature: 50
